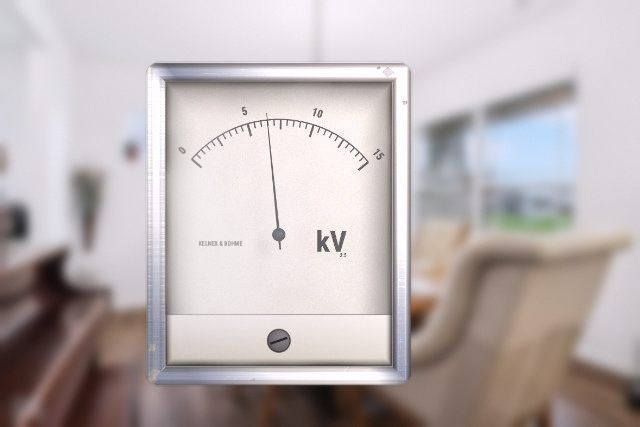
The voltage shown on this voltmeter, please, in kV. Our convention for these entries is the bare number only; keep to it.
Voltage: 6.5
